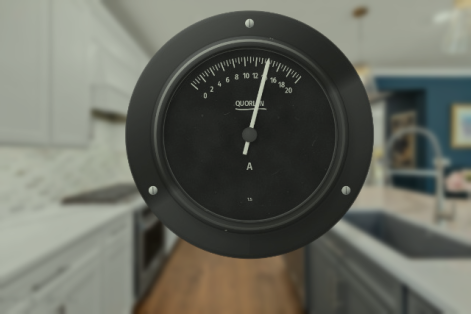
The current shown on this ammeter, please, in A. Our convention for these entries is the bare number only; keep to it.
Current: 14
